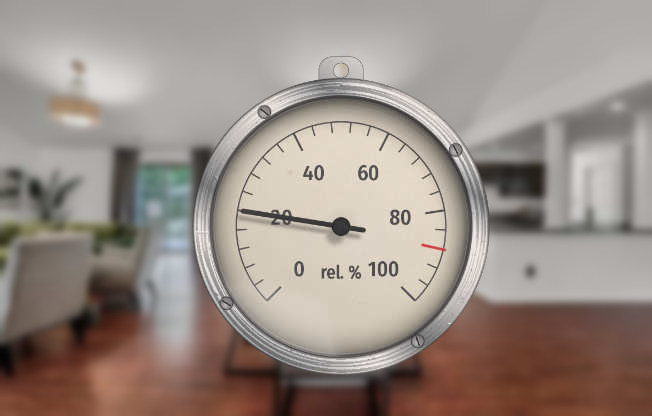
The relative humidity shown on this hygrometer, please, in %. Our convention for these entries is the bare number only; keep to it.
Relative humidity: 20
